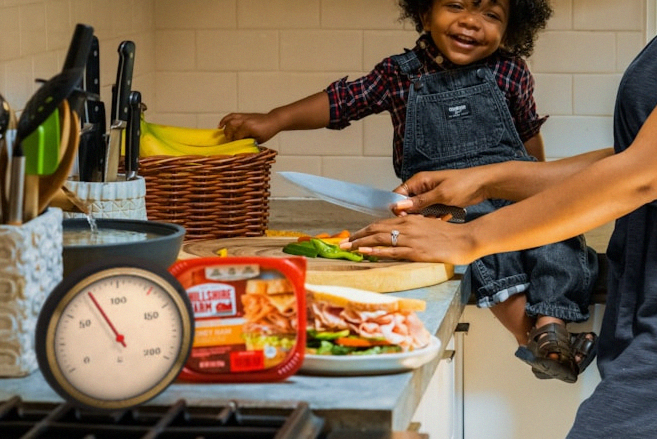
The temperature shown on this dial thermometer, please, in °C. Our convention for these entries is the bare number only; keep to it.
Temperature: 75
